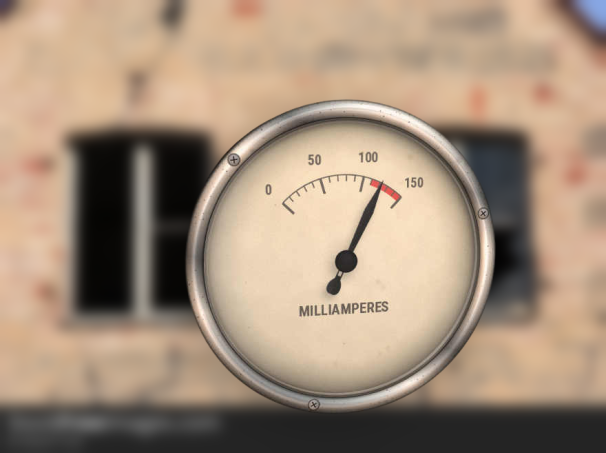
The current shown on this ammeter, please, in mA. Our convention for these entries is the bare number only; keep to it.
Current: 120
